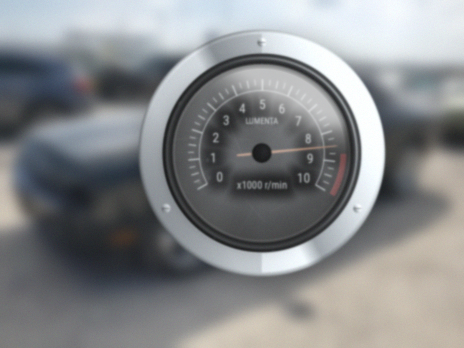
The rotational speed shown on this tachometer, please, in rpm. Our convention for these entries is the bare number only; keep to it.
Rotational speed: 8500
